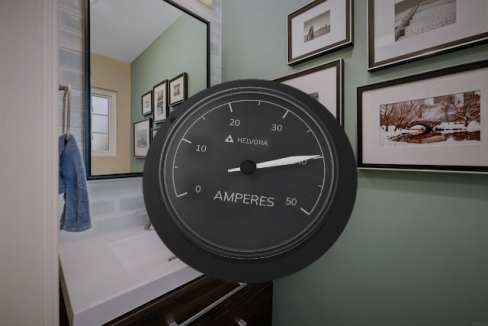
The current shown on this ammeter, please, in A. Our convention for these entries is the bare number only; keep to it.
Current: 40
